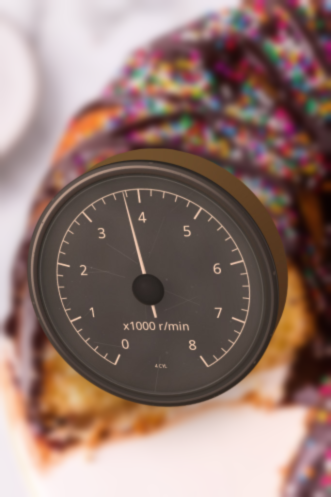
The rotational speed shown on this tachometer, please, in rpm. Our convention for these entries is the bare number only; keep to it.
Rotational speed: 3800
